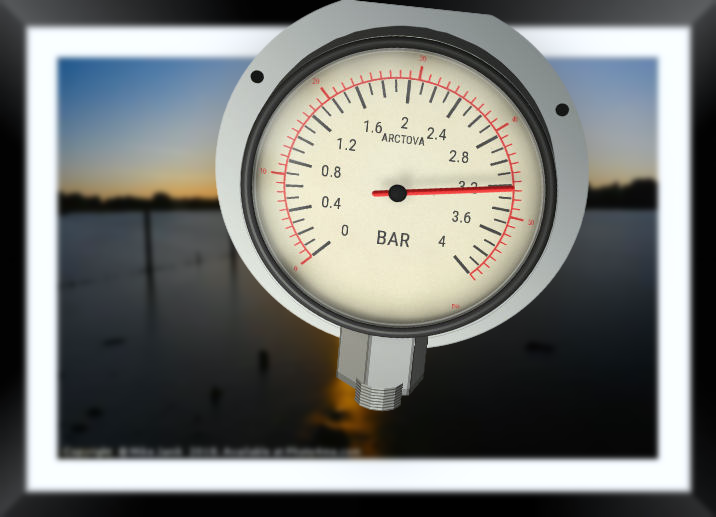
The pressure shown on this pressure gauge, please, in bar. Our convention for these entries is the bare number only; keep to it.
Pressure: 3.2
